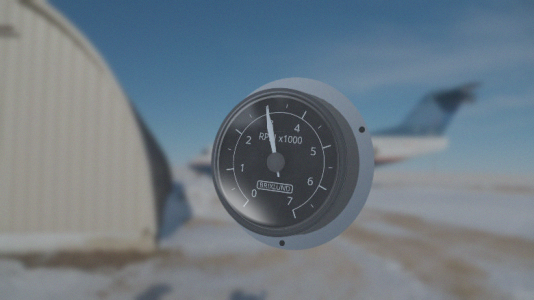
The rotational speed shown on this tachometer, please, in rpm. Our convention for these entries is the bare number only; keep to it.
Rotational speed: 3000
